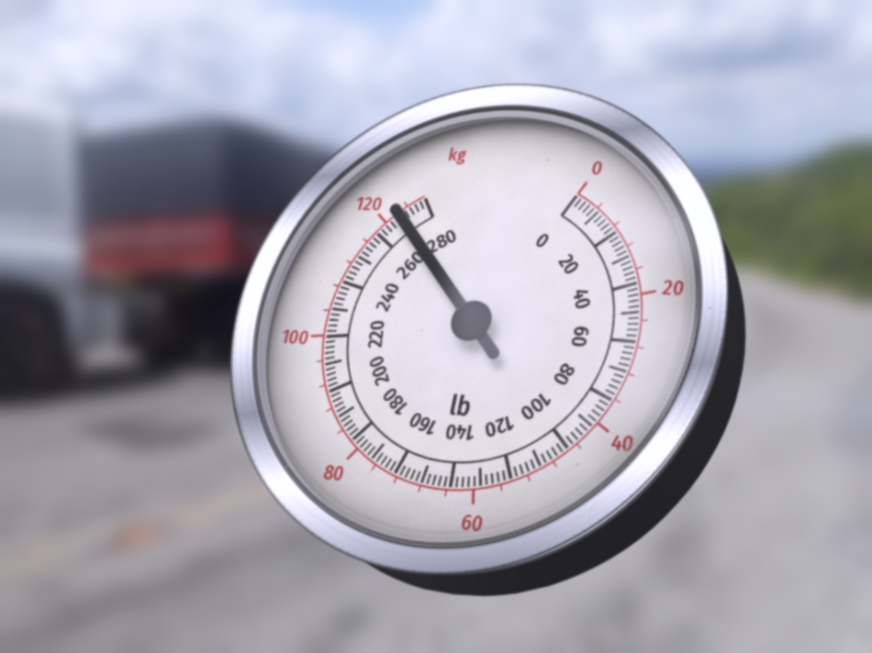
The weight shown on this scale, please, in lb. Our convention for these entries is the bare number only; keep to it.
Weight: 270
